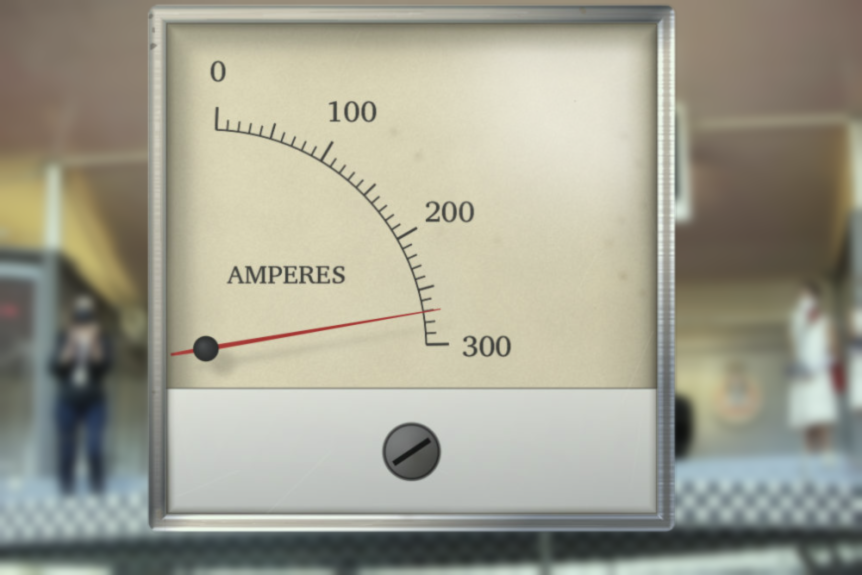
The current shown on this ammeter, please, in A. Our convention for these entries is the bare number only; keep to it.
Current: 270
